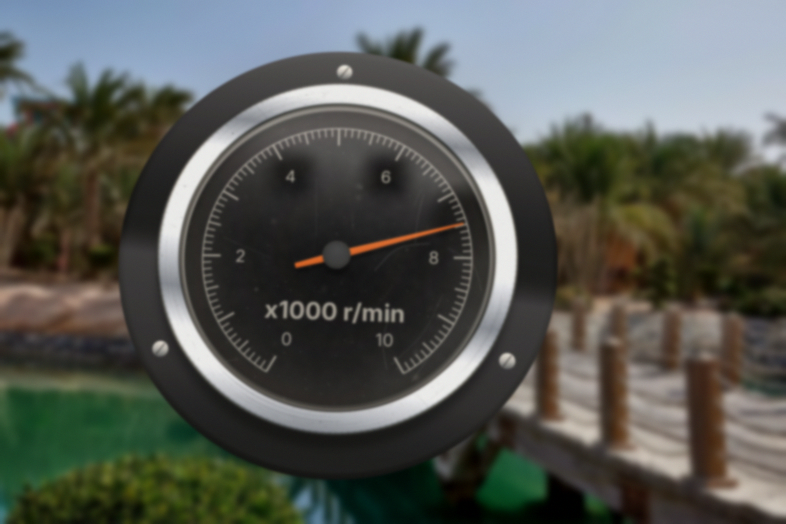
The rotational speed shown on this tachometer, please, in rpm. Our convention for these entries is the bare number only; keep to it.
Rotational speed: 7500
